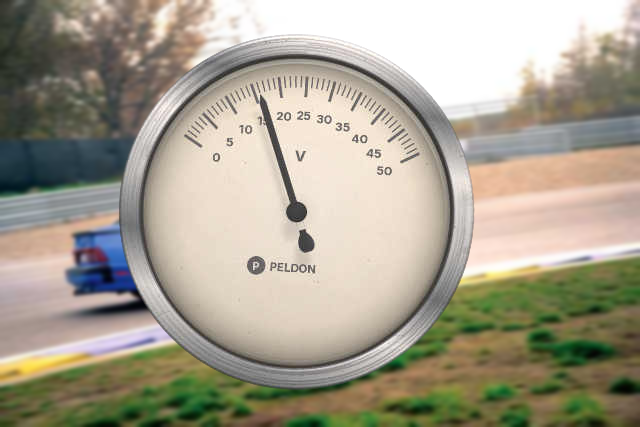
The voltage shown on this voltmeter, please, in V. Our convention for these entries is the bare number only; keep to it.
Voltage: 16
